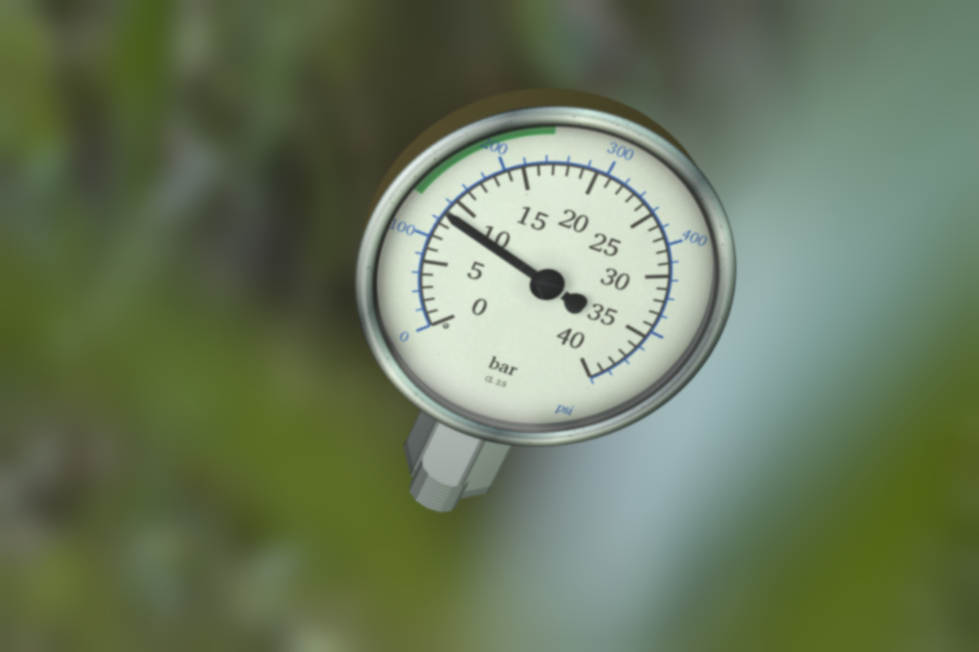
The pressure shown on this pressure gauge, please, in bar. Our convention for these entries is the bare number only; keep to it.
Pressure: 9
